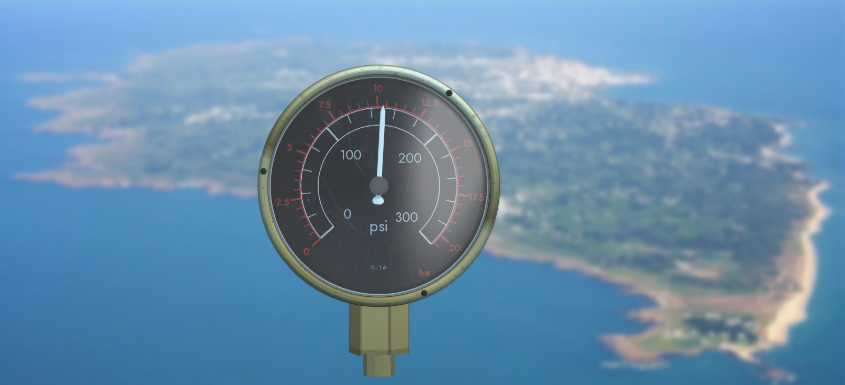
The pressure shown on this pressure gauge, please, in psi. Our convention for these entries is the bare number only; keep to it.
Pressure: 150
